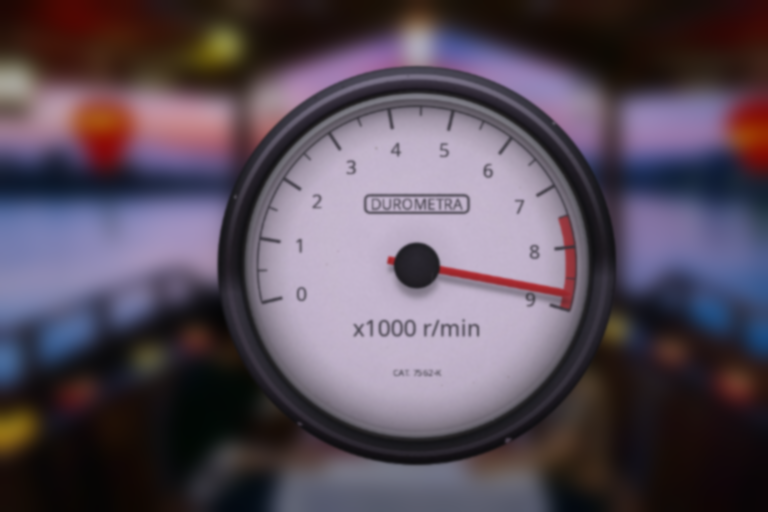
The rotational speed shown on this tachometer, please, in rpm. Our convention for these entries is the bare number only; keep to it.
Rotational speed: 8750
